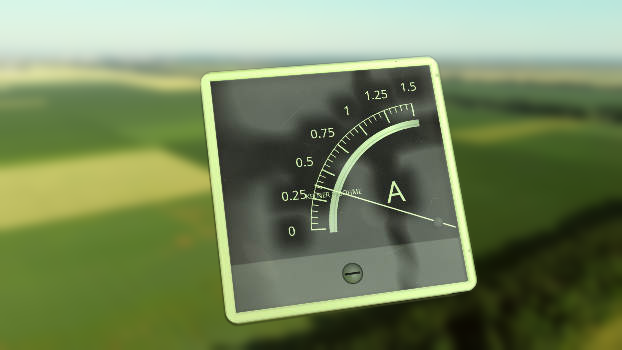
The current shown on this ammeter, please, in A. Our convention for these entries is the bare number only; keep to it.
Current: 0.35
